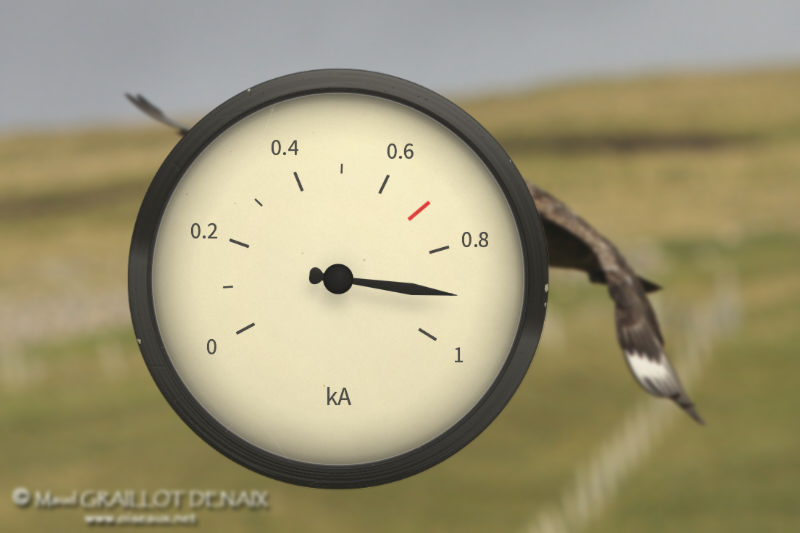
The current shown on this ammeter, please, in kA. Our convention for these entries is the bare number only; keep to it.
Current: 0.9
